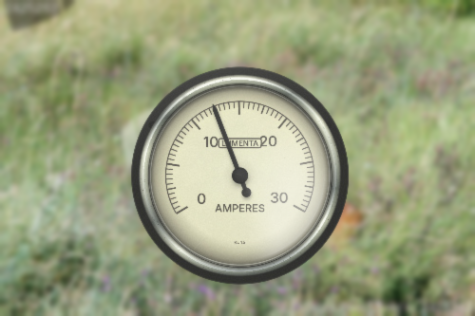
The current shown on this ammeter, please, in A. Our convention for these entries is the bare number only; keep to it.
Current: 12.5
